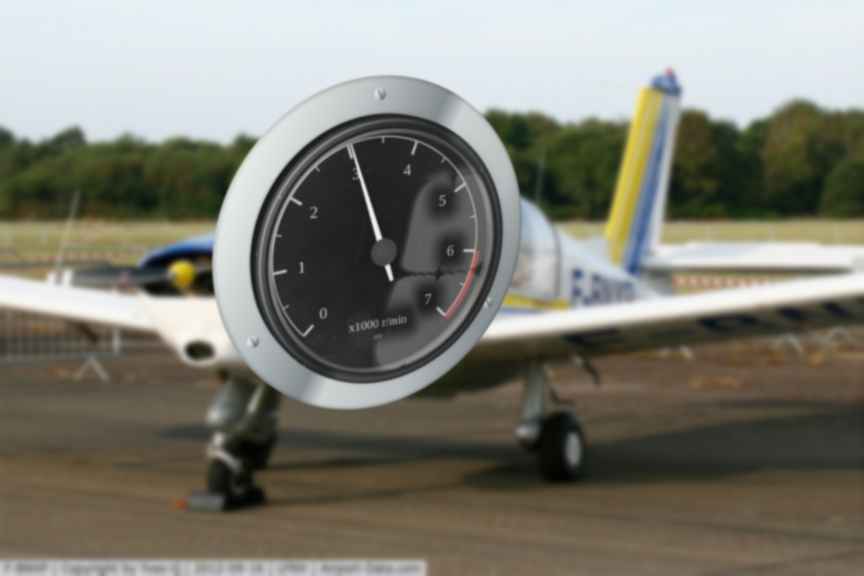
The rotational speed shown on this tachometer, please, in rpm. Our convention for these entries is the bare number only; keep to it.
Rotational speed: 3000
